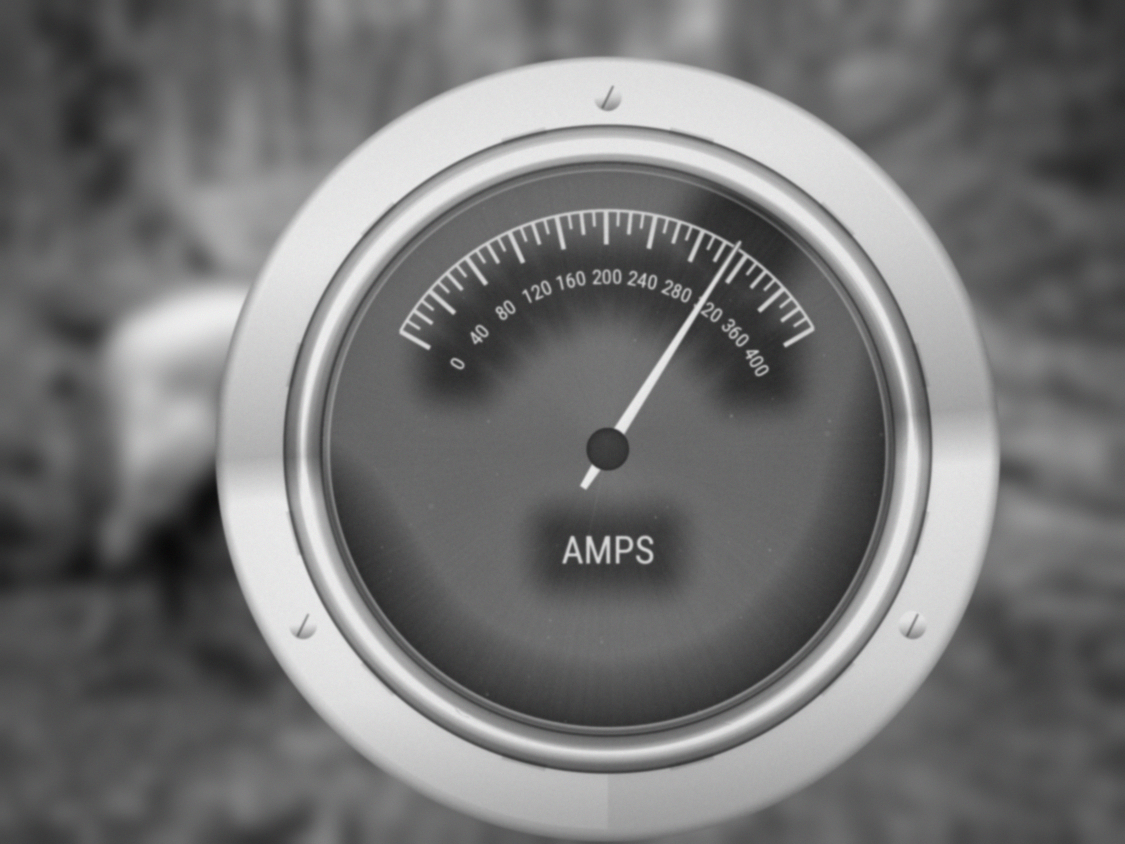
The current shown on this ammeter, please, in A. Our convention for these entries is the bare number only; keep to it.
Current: 310
